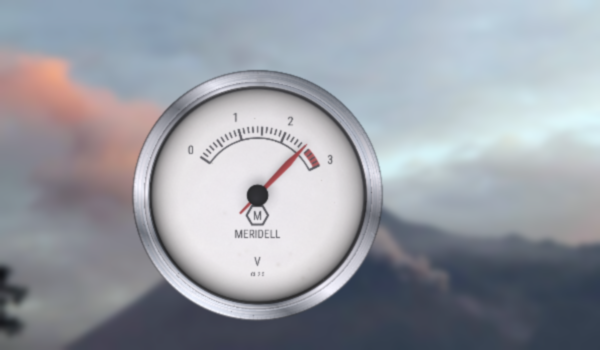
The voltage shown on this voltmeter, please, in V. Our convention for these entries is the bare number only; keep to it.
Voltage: 2.5
